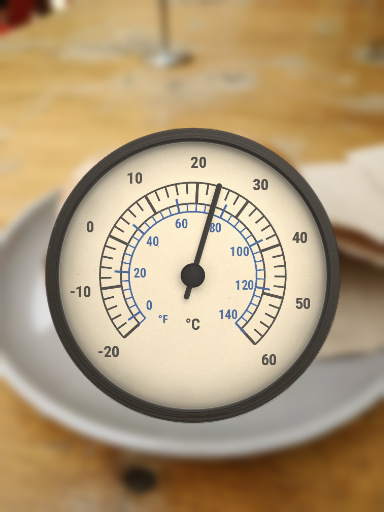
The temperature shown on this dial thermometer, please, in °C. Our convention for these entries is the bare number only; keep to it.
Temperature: 24
